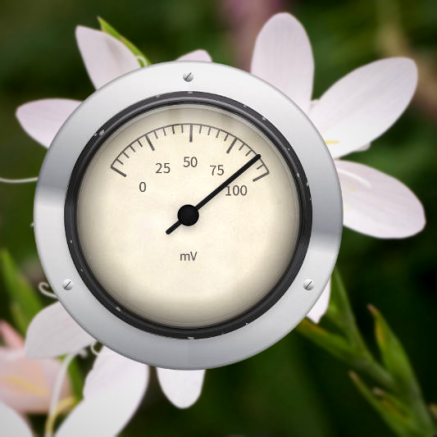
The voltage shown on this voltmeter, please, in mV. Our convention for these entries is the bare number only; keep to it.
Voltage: 90
